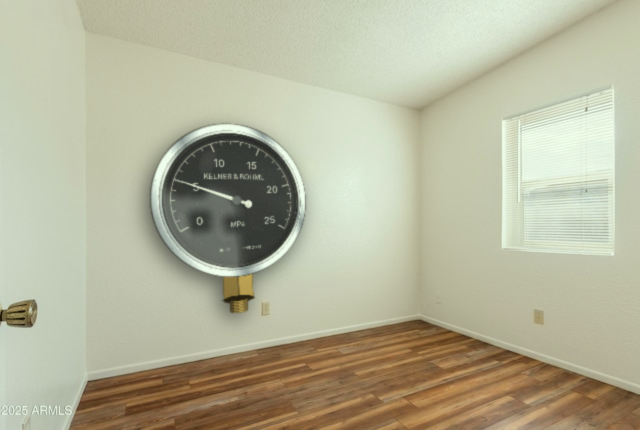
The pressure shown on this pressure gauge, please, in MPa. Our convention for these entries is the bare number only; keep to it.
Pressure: 5
